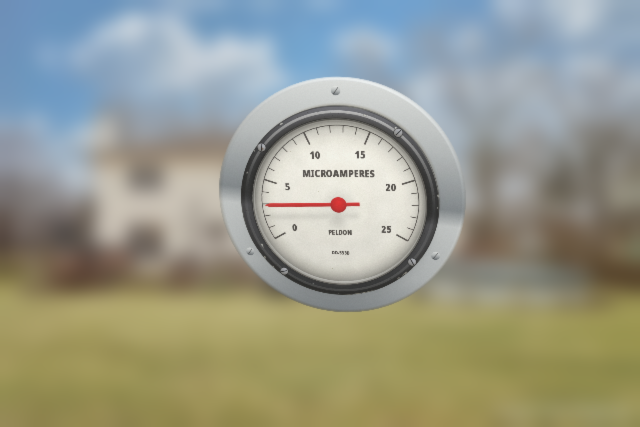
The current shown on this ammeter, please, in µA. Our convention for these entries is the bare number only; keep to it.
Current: 3
